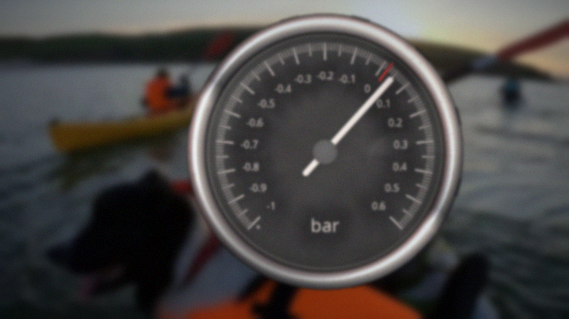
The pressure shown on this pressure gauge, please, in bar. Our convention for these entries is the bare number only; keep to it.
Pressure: 0.05
